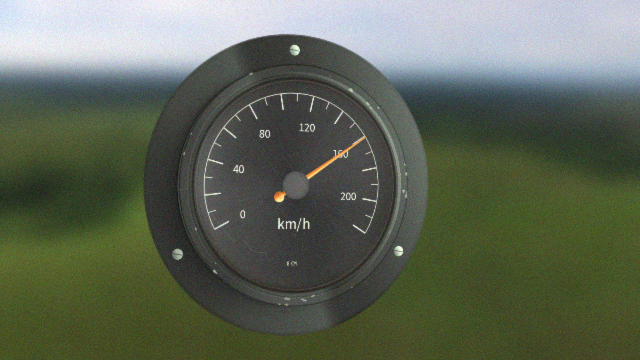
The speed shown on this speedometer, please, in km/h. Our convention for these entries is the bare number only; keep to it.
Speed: 160
